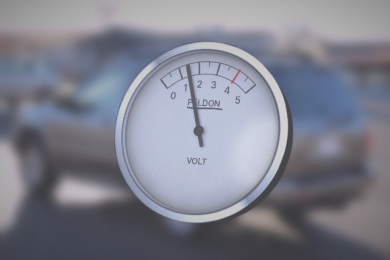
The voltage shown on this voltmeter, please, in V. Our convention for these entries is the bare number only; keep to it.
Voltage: 1.5
